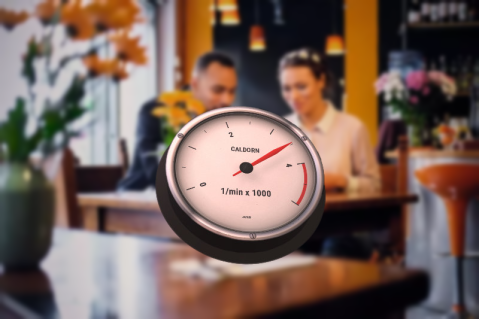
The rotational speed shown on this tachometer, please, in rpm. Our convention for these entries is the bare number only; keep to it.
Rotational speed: 3500
